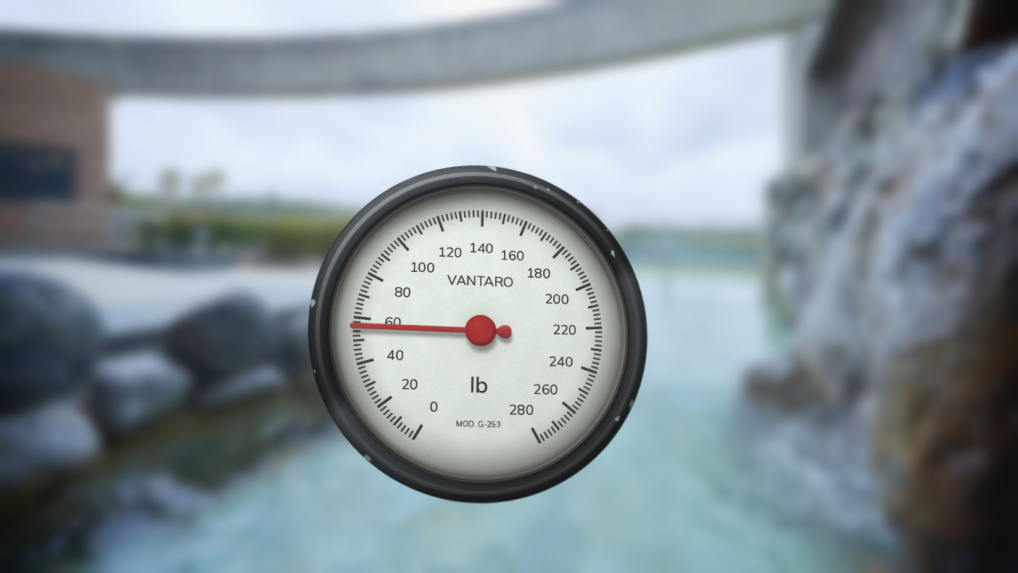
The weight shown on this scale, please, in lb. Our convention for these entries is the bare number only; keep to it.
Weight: 56
